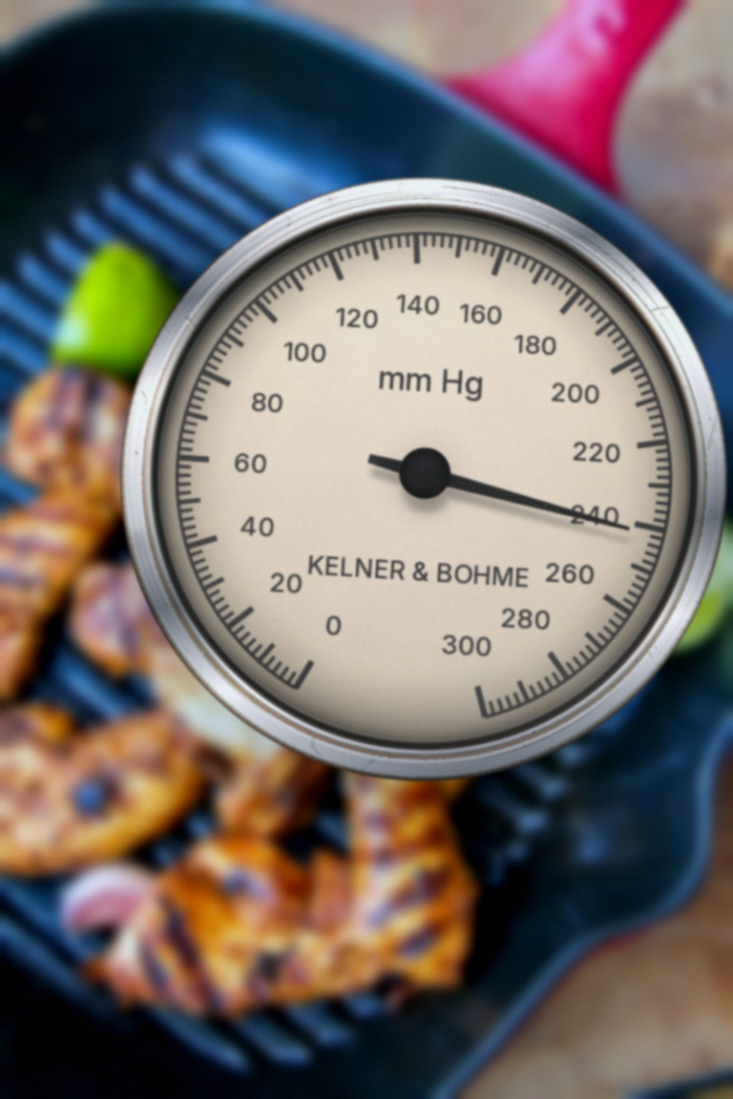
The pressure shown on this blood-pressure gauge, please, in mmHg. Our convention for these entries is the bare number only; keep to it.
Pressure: 242
